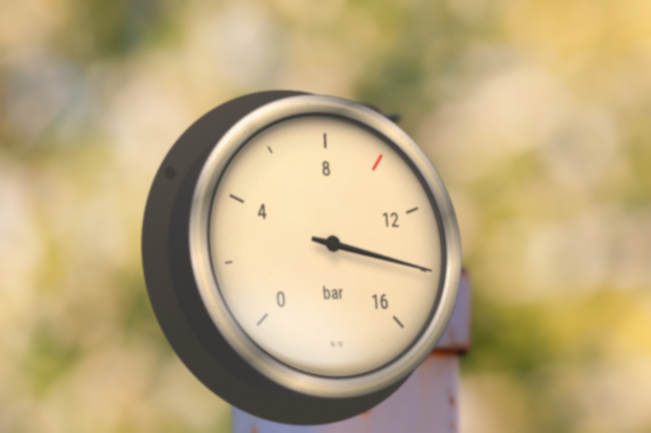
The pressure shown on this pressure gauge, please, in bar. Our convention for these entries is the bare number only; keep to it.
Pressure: 14
